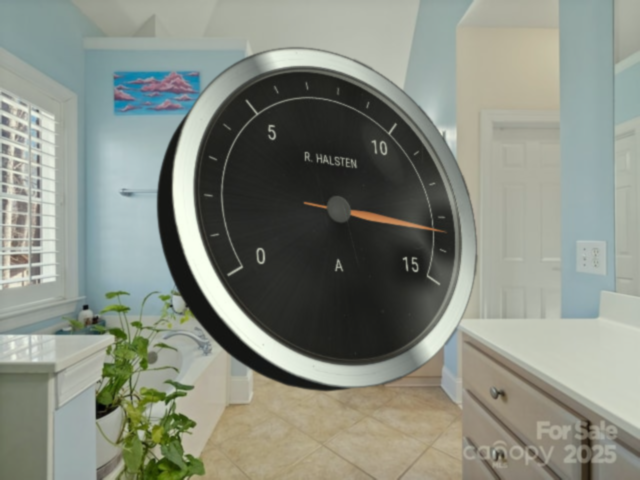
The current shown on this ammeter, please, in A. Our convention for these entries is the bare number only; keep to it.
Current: 13.5
